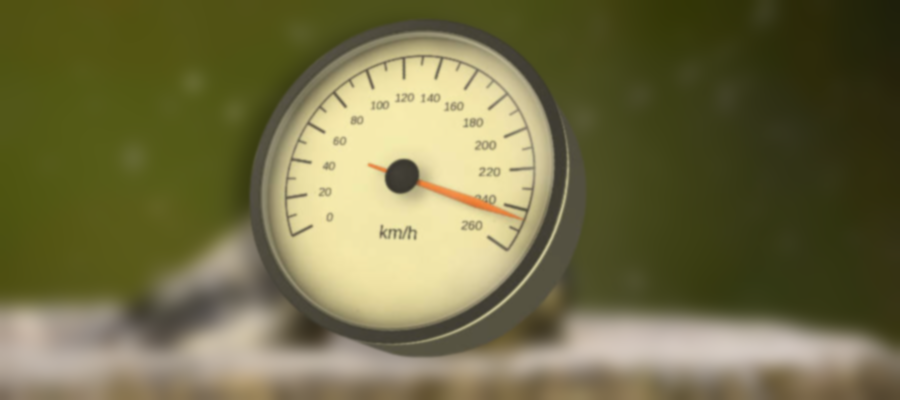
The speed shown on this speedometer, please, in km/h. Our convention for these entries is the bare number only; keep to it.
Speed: 245
